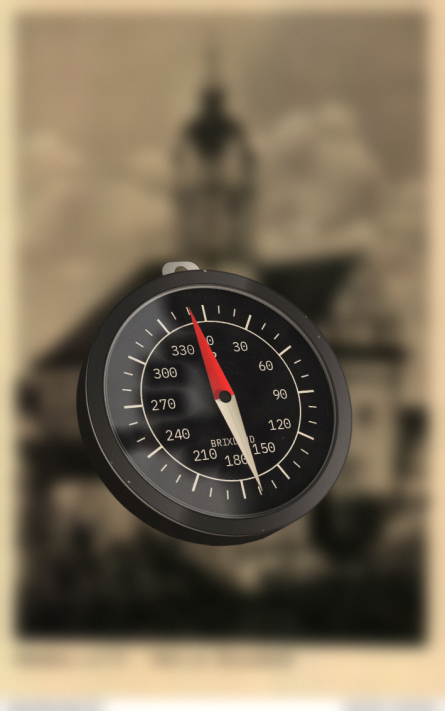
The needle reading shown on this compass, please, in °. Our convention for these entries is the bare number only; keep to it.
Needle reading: 350
